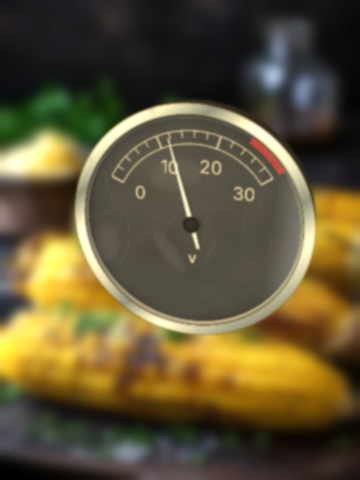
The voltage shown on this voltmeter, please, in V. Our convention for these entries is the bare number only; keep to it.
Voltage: 12
